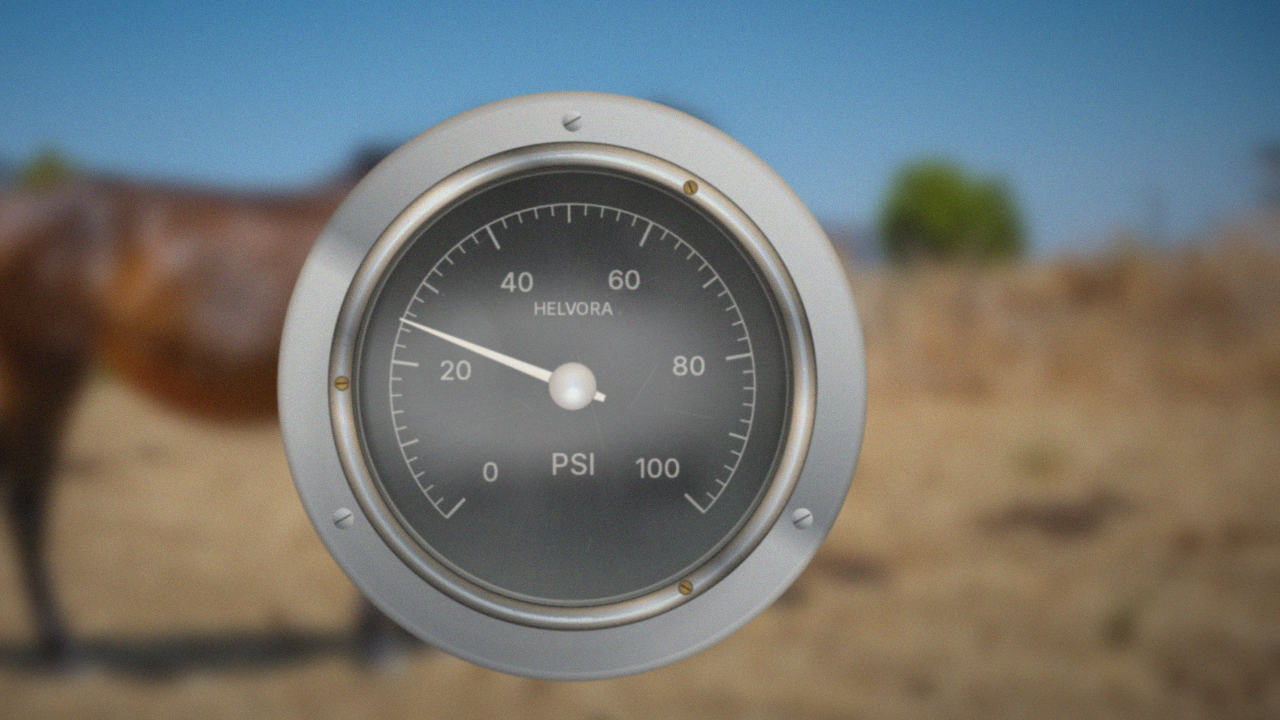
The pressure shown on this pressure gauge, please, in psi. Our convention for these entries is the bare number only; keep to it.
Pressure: 25
